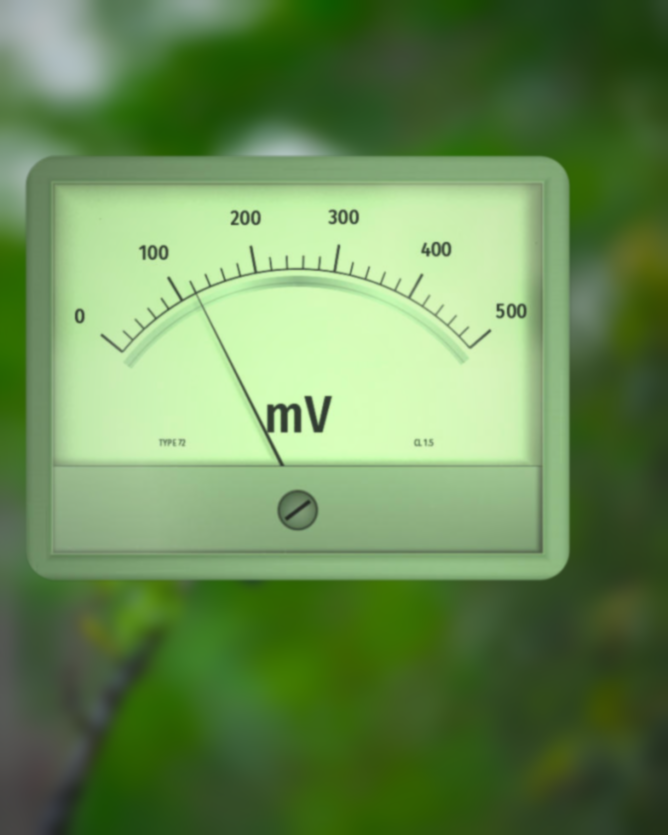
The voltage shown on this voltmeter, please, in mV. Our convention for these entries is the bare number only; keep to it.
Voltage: 120
